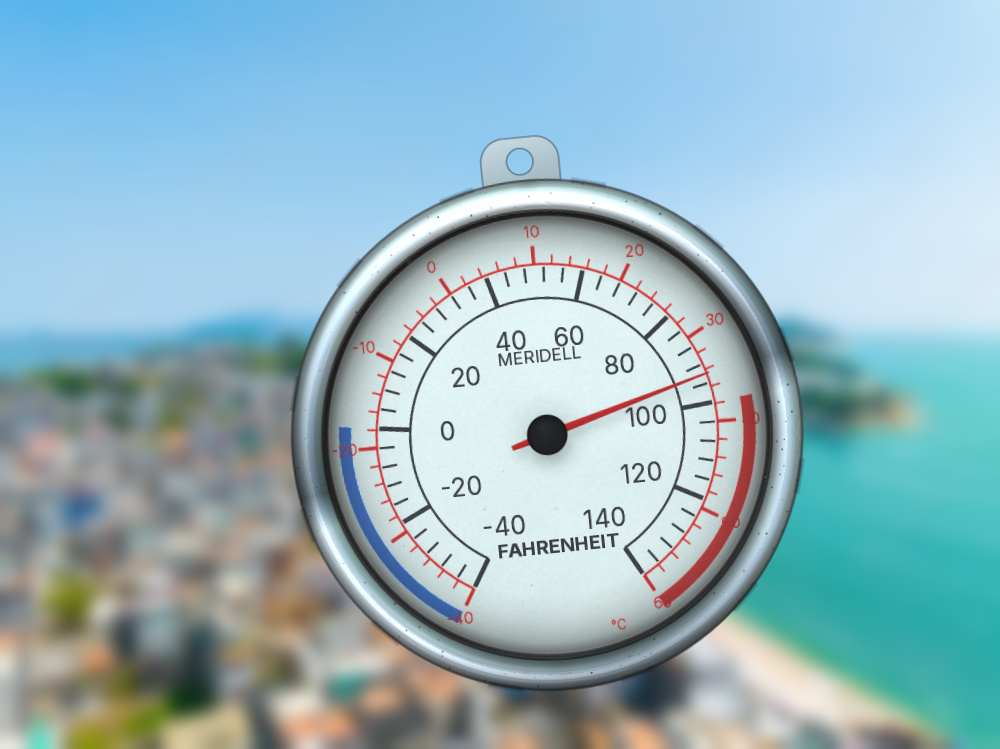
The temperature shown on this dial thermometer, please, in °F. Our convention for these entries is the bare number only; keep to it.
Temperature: 94
